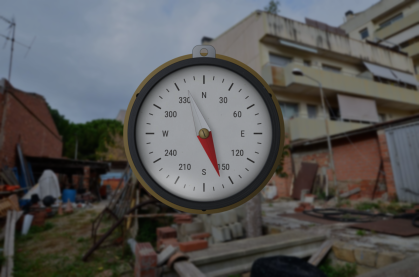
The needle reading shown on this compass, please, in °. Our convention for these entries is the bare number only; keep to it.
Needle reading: 160
